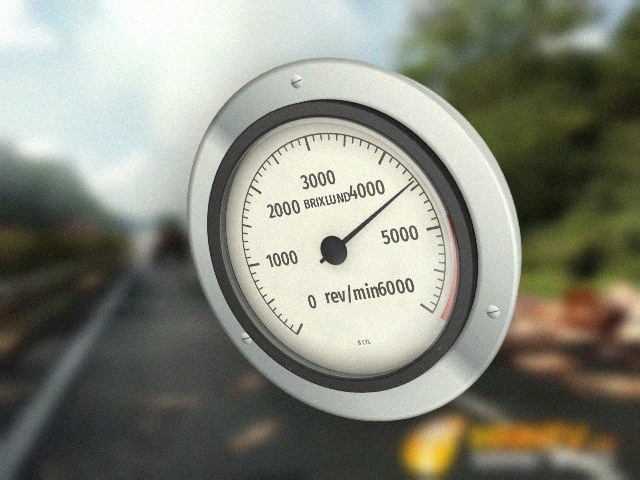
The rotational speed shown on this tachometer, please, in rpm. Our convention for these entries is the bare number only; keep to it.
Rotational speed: 4450
